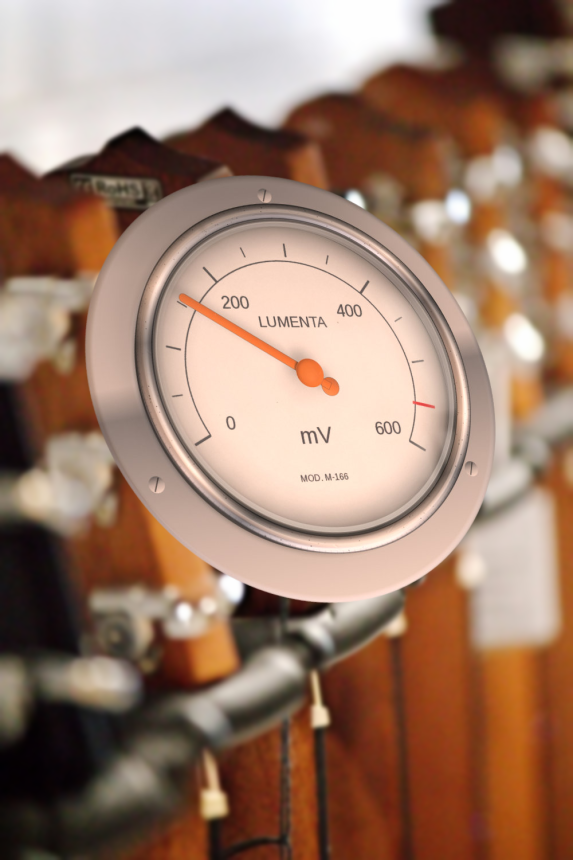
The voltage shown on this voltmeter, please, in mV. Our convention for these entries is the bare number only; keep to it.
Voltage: 150
